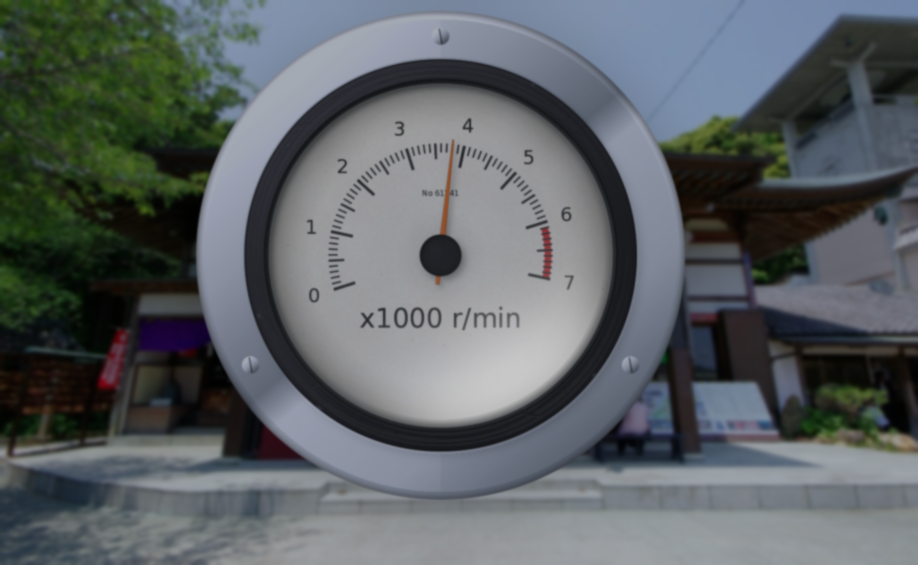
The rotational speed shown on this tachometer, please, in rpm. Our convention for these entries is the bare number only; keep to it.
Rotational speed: 3800
